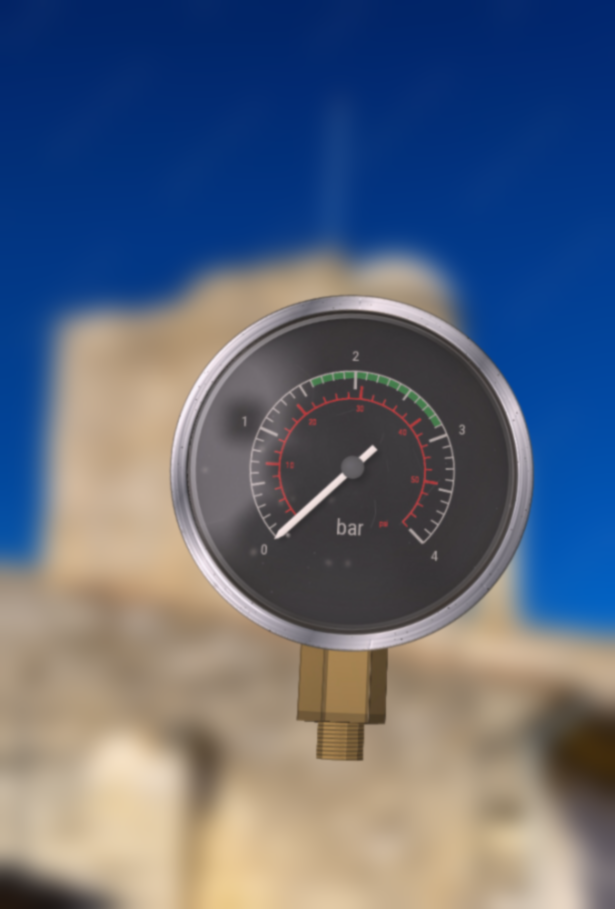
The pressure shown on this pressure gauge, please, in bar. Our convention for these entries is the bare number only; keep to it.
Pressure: 0
